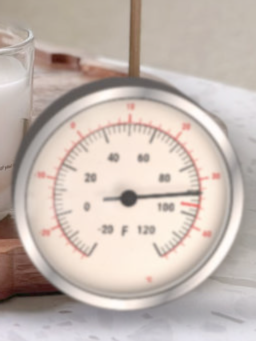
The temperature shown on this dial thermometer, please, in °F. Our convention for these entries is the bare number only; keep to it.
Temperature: 90
